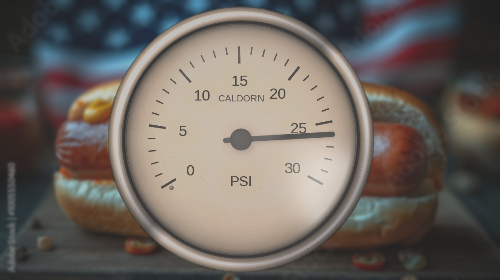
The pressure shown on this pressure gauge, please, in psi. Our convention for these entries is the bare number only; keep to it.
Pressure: 26
